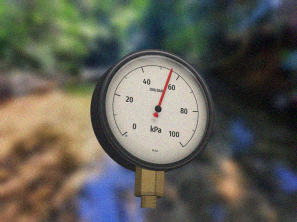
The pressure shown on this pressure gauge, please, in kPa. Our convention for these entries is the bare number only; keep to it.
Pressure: 55
